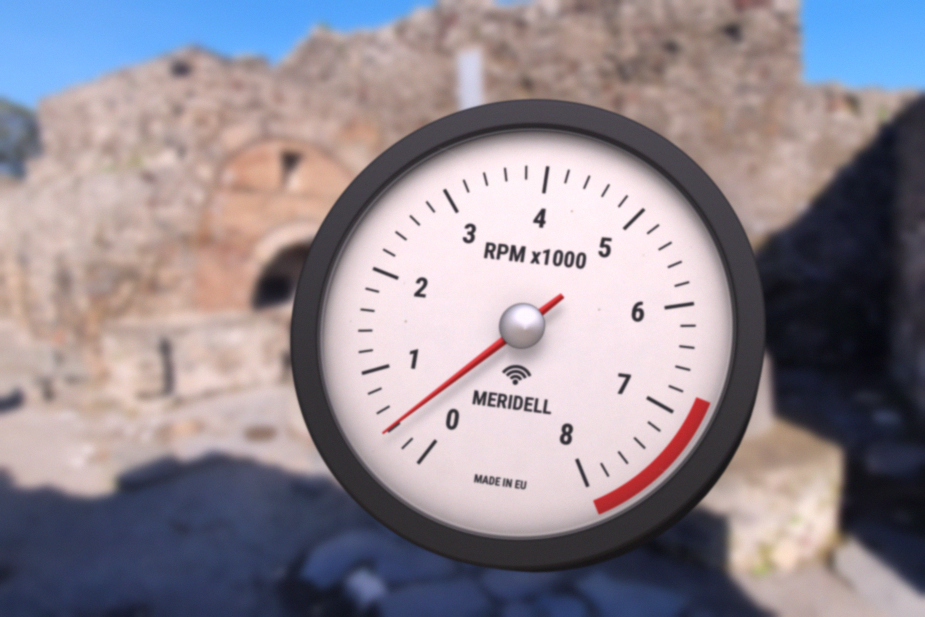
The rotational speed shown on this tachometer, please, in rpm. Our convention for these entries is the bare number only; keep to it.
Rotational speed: 400
